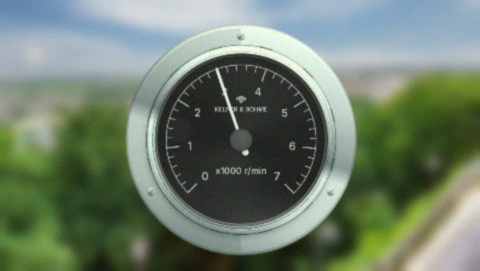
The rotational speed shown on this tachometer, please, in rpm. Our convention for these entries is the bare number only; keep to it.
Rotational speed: 3000
